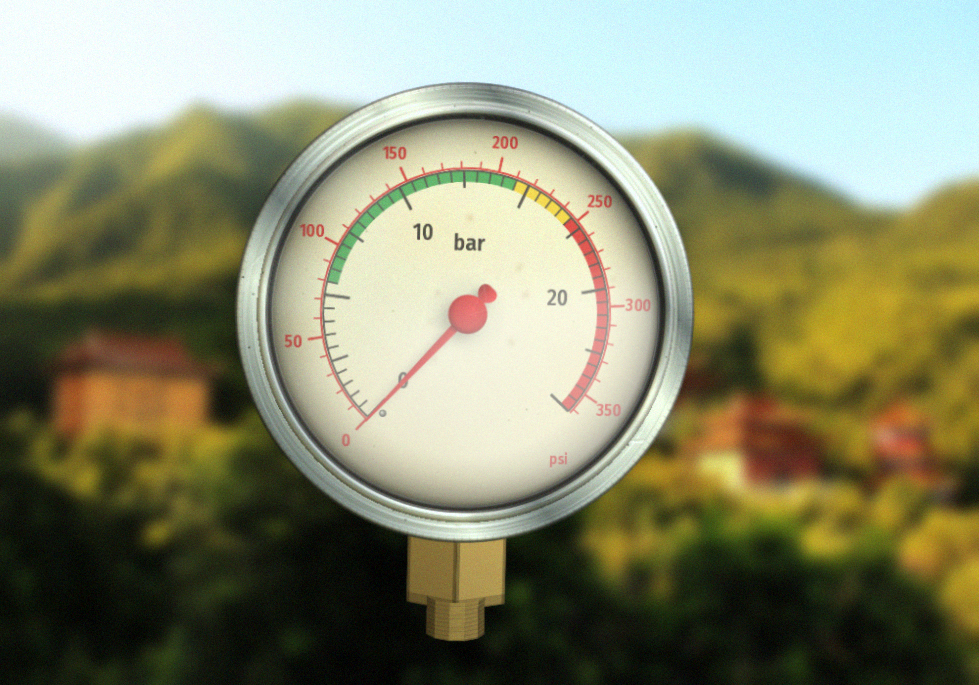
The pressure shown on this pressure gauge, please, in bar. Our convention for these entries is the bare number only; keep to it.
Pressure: 0
